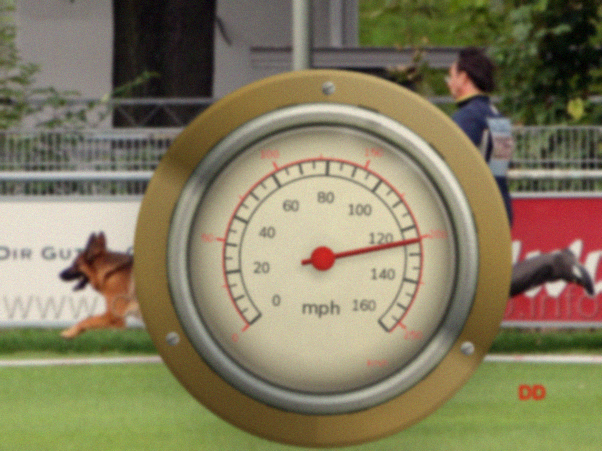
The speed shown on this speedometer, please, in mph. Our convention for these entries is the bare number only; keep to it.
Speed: 125
